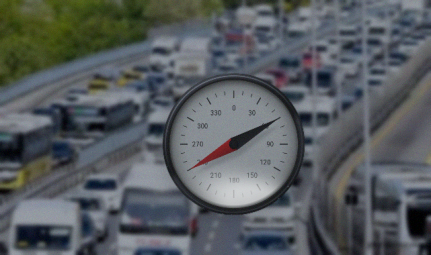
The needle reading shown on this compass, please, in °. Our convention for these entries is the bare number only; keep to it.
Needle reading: 240
